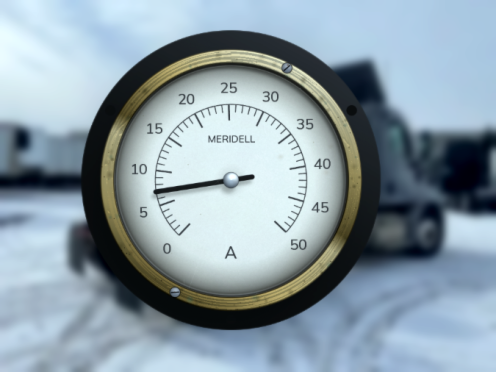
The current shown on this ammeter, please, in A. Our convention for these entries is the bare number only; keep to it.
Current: 7
